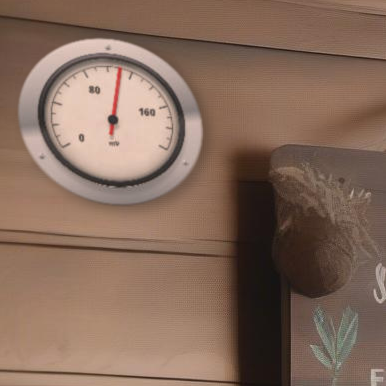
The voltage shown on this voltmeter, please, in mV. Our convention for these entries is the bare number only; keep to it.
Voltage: 110
